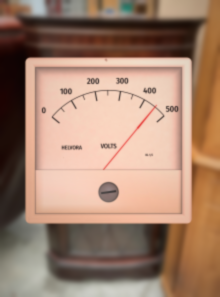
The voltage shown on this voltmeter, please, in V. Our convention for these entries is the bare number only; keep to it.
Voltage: 450
